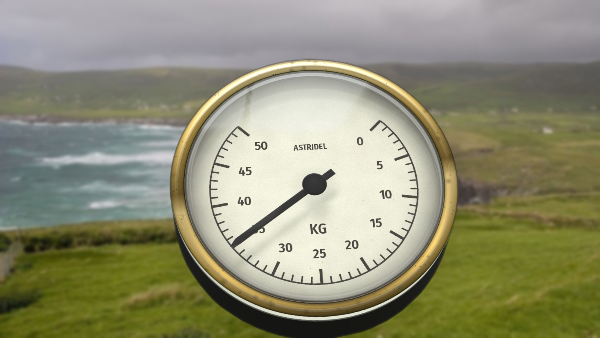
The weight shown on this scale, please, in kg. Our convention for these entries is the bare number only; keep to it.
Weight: 35
